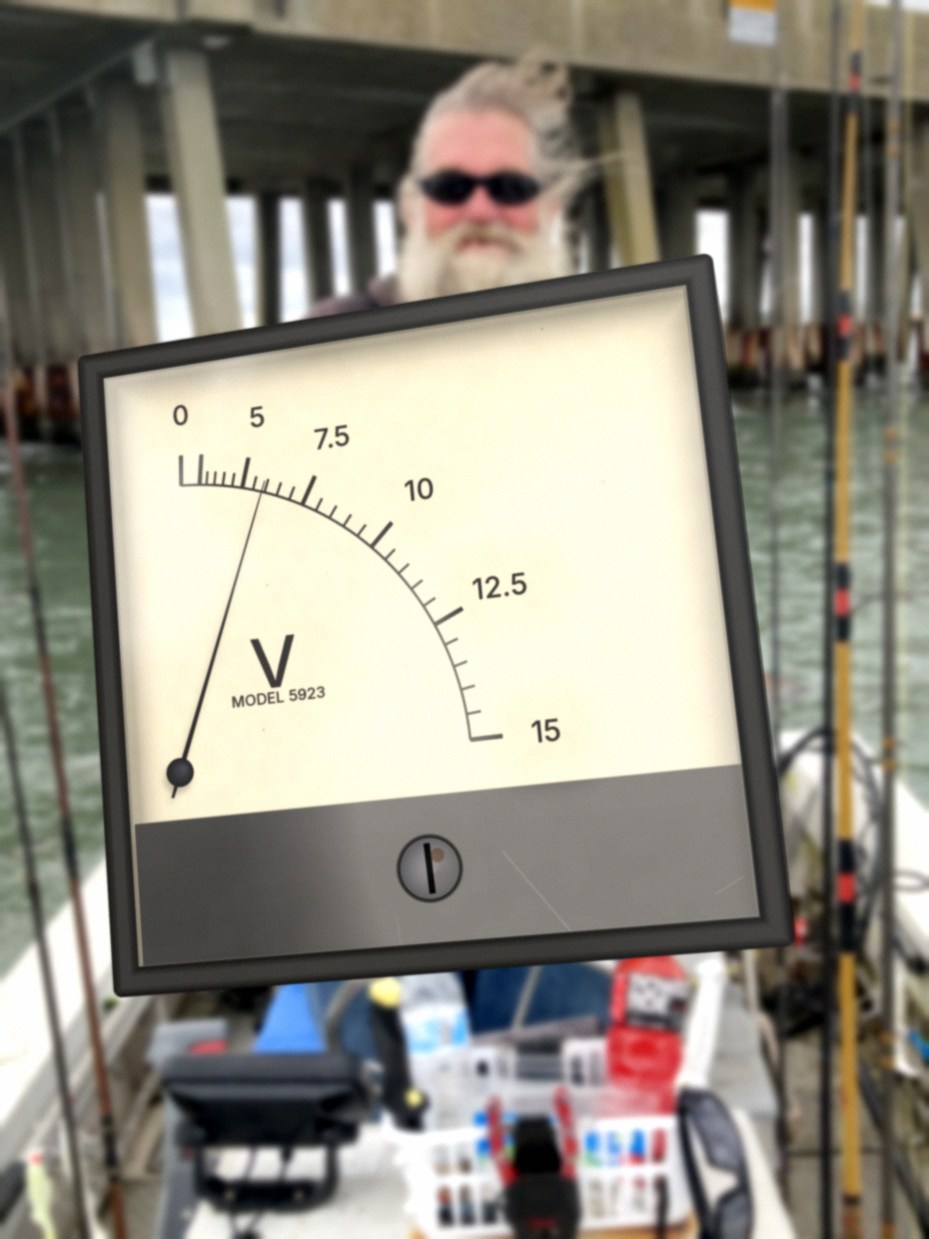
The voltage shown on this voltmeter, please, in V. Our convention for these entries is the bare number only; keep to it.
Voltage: 6
